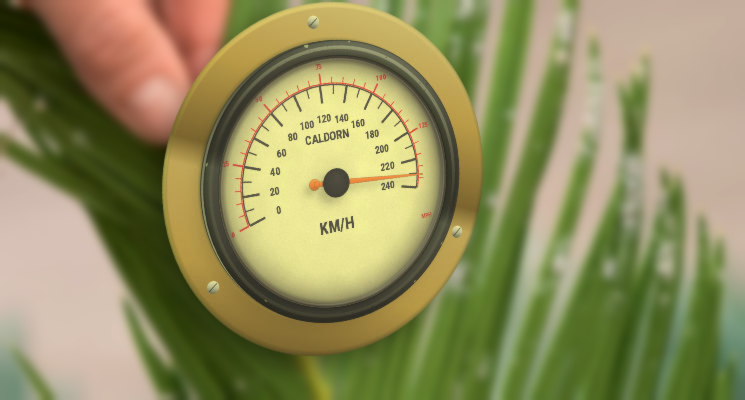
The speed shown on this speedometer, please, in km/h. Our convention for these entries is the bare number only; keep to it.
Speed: 230
